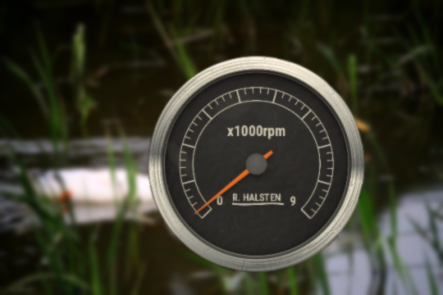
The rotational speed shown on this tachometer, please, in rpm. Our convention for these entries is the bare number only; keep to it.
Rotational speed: 200
